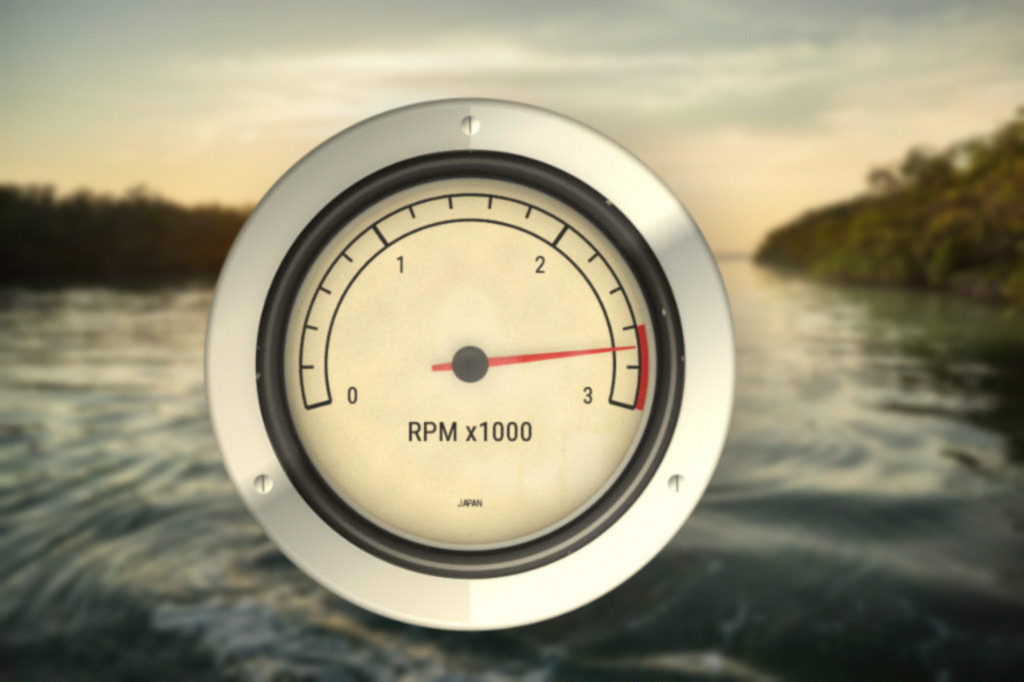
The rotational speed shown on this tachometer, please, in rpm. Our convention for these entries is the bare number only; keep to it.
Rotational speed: 2700
